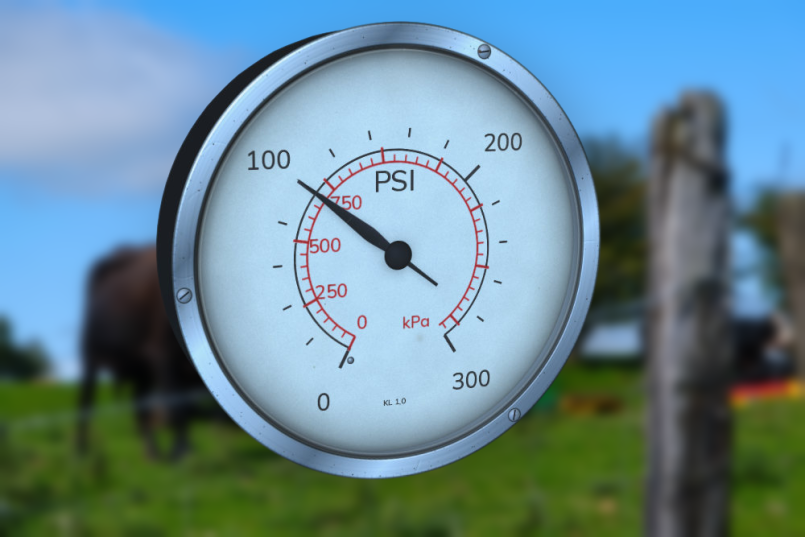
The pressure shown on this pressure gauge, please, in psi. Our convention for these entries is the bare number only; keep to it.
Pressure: 100
